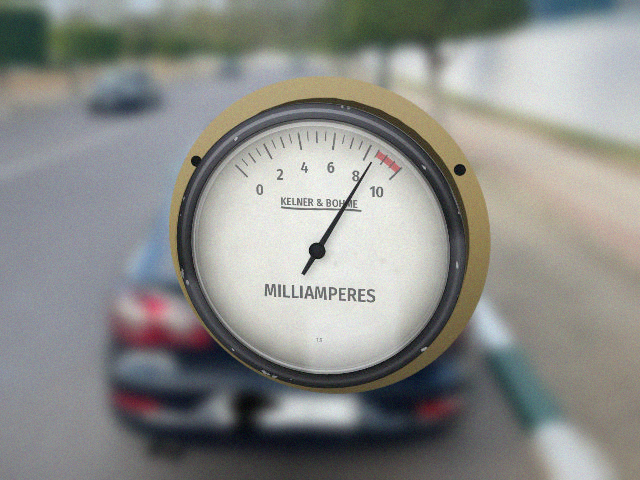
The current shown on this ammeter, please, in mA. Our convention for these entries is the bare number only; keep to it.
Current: 8.5
